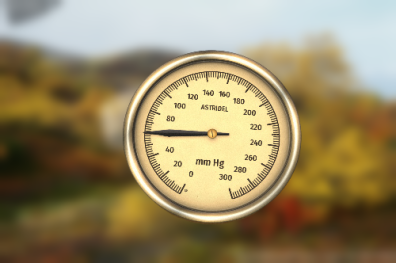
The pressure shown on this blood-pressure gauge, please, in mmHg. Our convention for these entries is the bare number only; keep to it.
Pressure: 60
